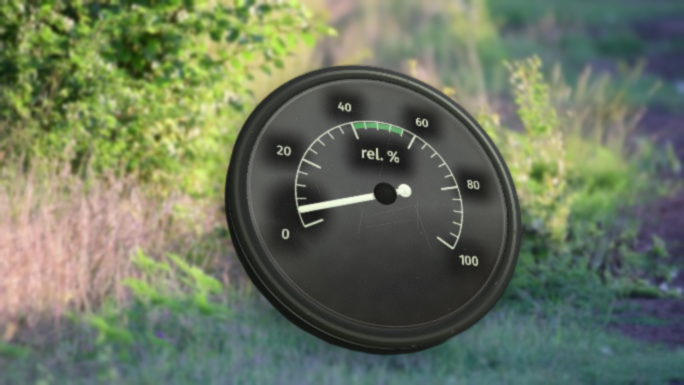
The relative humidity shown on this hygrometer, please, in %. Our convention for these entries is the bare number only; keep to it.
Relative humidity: 4
